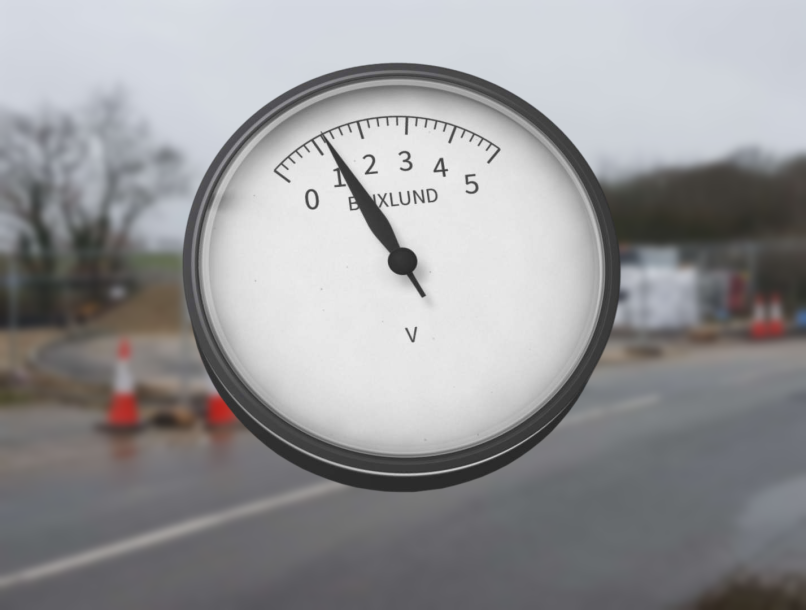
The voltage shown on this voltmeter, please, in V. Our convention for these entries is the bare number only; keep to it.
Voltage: 1.2
